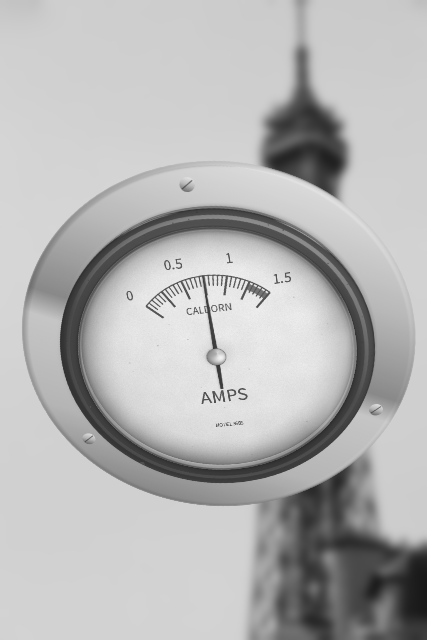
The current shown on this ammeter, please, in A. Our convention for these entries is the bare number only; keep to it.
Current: 0.75
